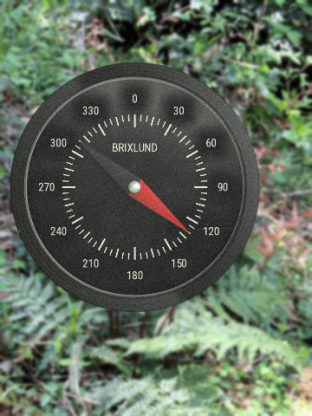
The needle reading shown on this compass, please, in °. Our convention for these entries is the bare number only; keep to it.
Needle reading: 130
